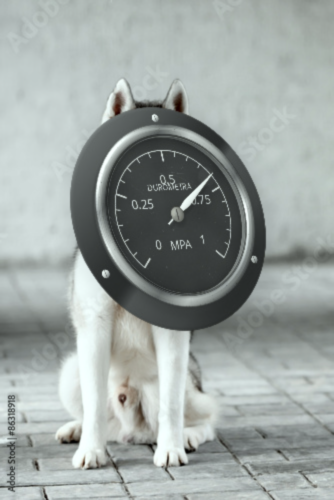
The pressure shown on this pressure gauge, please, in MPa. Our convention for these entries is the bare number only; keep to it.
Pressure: 0.7
